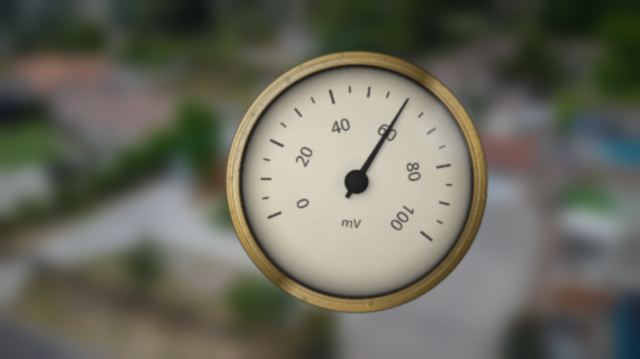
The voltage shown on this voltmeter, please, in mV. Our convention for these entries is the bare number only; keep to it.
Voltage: 60
